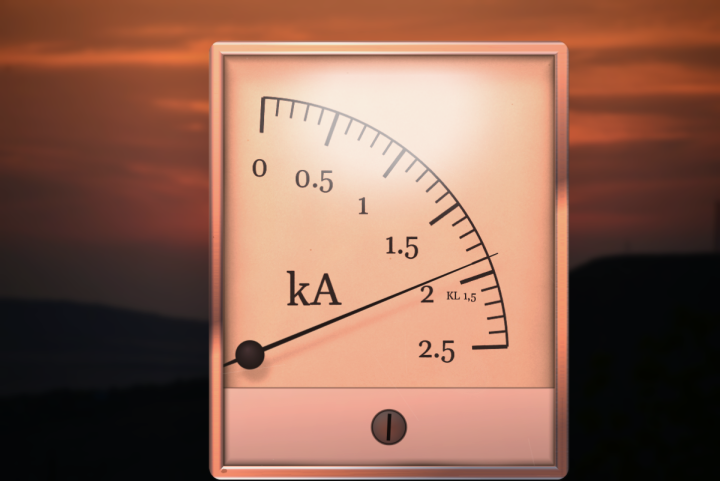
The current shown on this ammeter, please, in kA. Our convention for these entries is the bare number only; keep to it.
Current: 1.9
